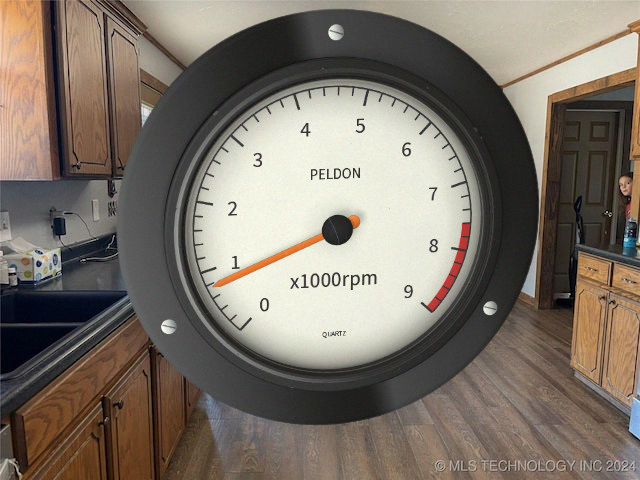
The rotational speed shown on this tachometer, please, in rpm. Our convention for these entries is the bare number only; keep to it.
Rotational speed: 800
